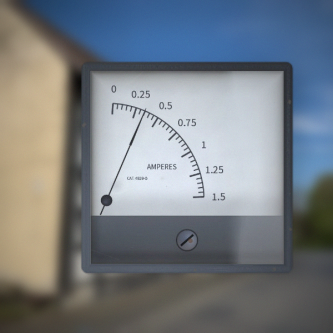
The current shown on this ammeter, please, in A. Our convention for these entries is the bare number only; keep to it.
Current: 0.35
